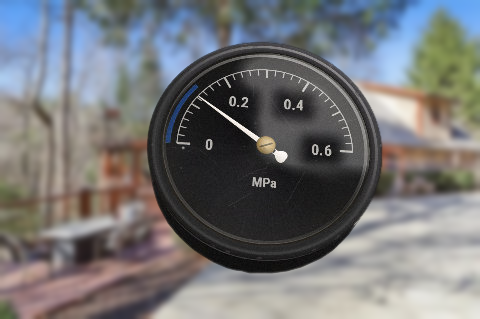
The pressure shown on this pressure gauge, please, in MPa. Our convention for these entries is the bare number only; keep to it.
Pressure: 0.12
